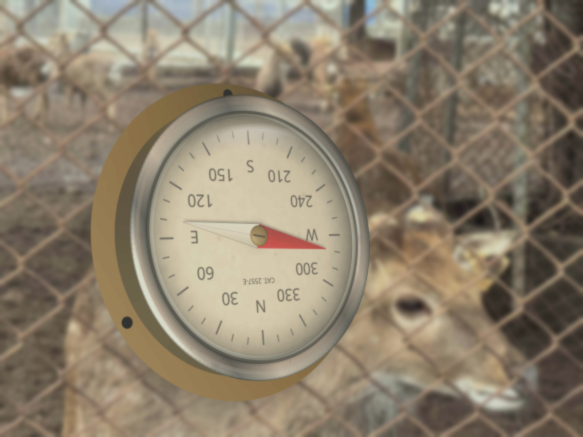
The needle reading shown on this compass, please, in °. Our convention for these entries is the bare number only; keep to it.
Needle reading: 280
